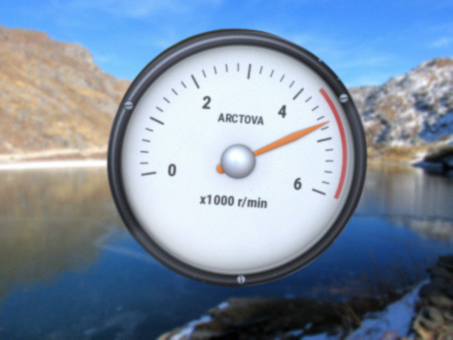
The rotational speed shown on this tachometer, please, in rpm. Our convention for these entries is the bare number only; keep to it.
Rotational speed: 4700
